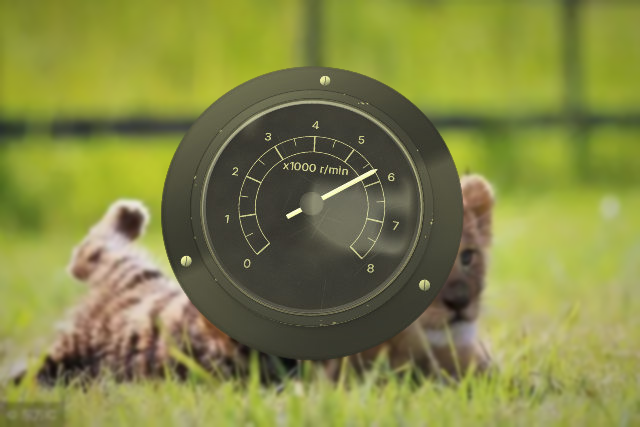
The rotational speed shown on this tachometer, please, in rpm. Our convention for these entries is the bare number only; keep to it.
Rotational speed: 5750
